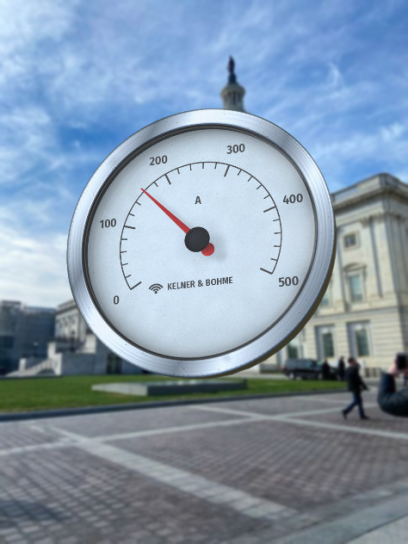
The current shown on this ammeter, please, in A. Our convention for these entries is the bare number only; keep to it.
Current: 160
